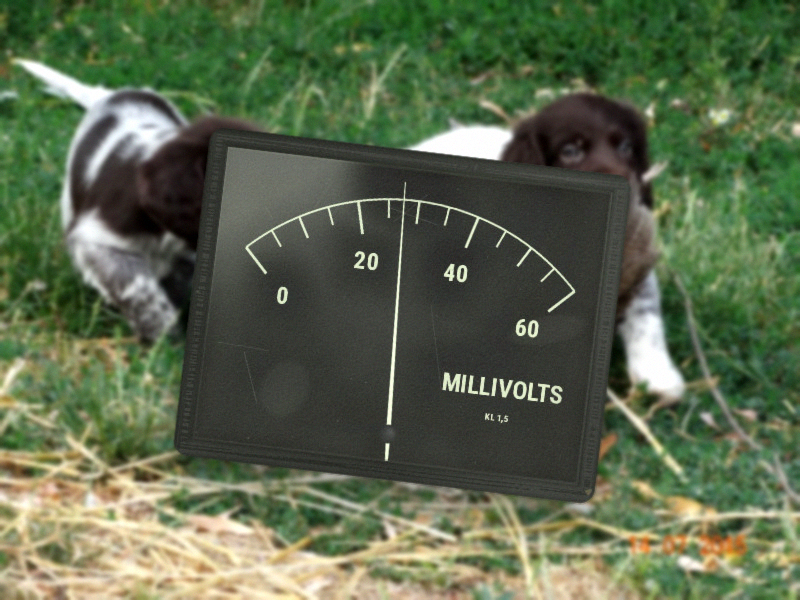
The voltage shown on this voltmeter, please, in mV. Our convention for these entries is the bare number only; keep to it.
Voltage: 27.5
